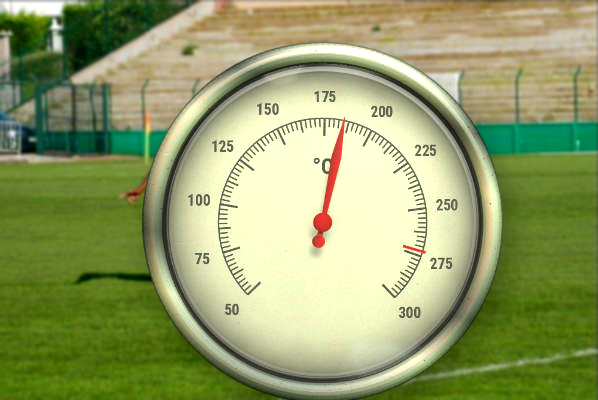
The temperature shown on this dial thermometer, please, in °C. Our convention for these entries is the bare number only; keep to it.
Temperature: 185
